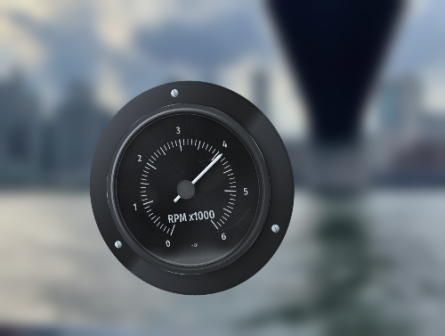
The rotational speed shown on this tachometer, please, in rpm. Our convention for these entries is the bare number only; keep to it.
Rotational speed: 4100
